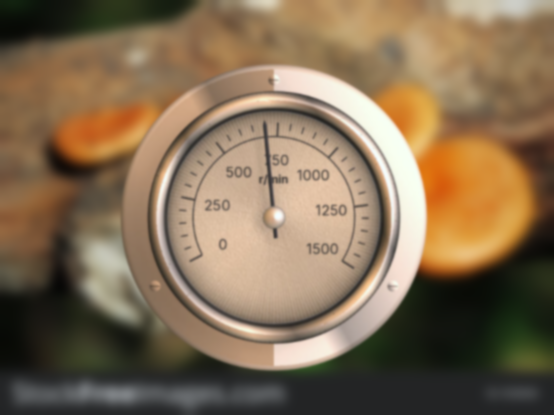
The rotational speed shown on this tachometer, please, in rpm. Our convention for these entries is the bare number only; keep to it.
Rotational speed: 700
